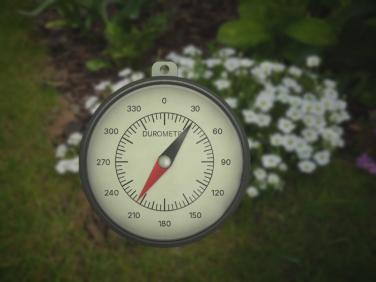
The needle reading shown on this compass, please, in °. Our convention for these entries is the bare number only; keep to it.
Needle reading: 215
